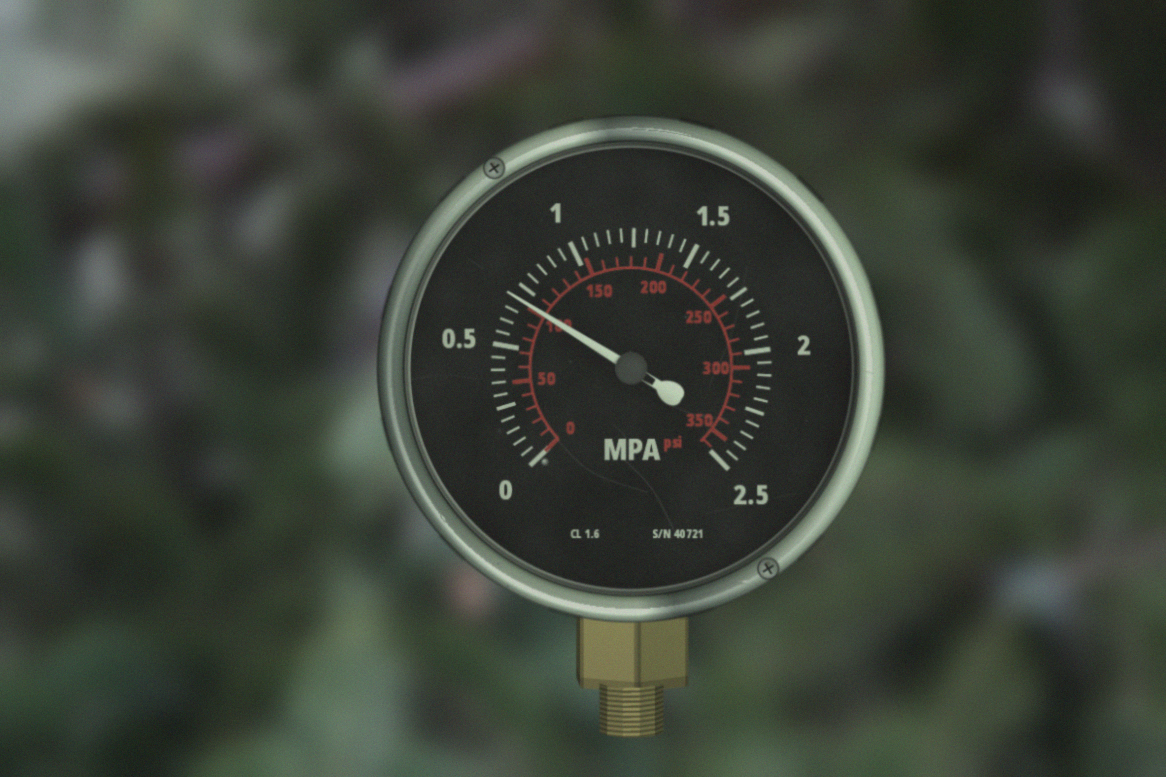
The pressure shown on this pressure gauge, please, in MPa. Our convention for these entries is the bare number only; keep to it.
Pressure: 0.7
